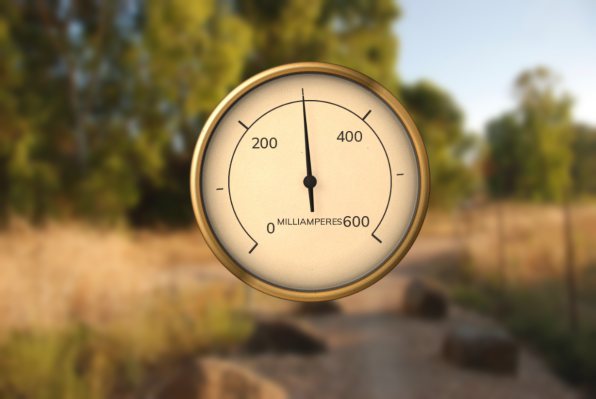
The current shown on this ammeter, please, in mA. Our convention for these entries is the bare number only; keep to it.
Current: 300
